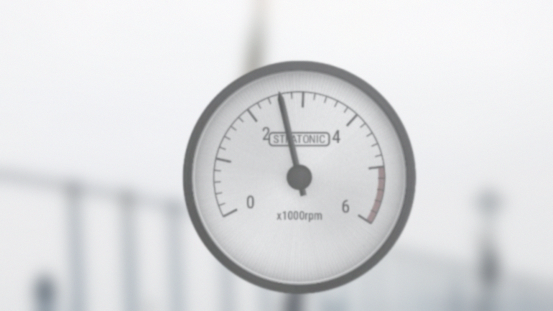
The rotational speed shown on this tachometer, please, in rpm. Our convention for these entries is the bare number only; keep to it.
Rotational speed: 2600
